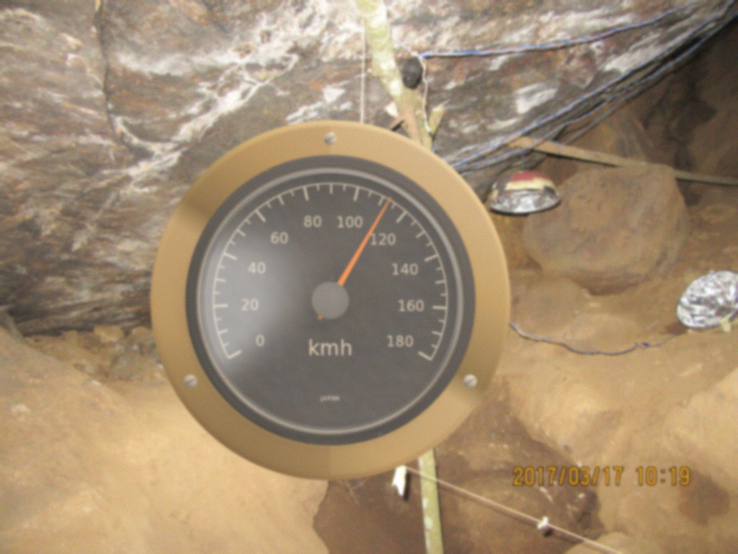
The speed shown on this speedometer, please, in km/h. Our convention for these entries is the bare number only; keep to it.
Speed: 112.5
